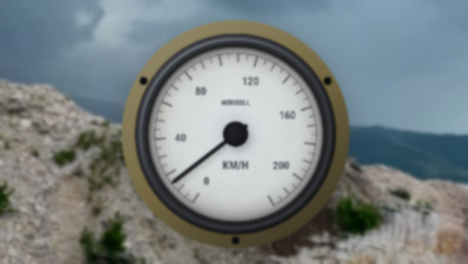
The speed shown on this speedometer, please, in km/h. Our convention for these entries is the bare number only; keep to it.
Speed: 15
